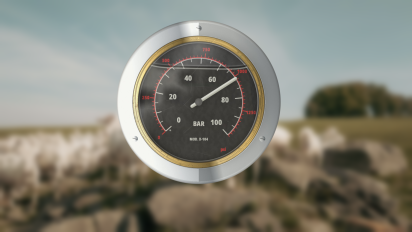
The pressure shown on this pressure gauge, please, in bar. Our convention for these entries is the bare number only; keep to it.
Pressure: 70
